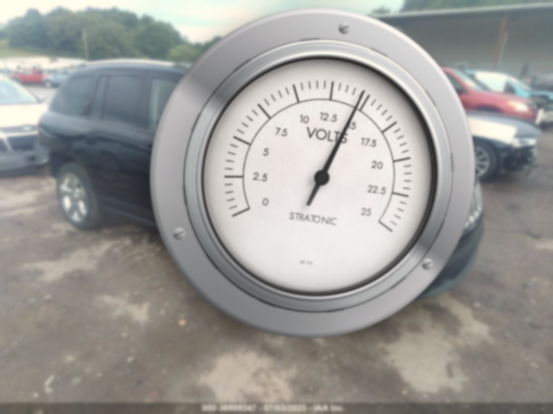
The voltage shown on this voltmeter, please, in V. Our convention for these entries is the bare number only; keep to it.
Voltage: 14.5
